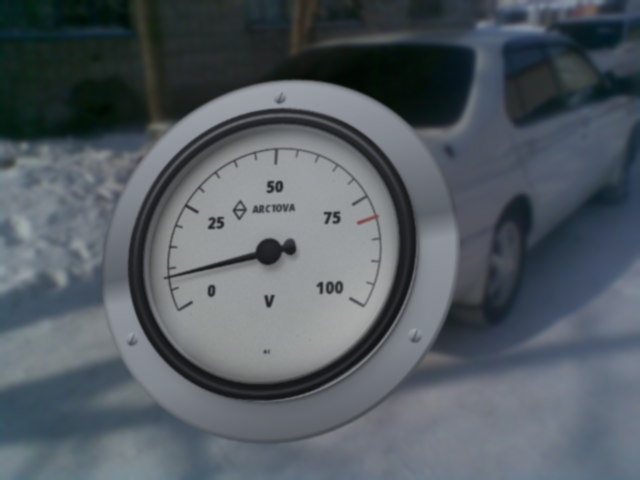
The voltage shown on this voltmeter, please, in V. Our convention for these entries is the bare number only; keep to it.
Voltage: 7.5
